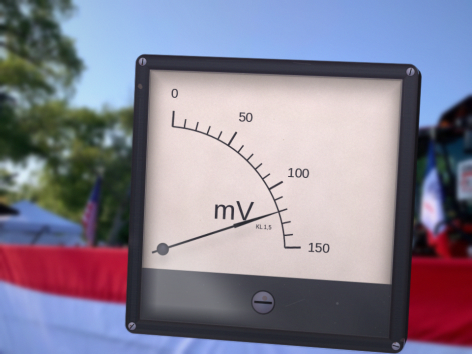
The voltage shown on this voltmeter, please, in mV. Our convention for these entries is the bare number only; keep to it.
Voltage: 120
